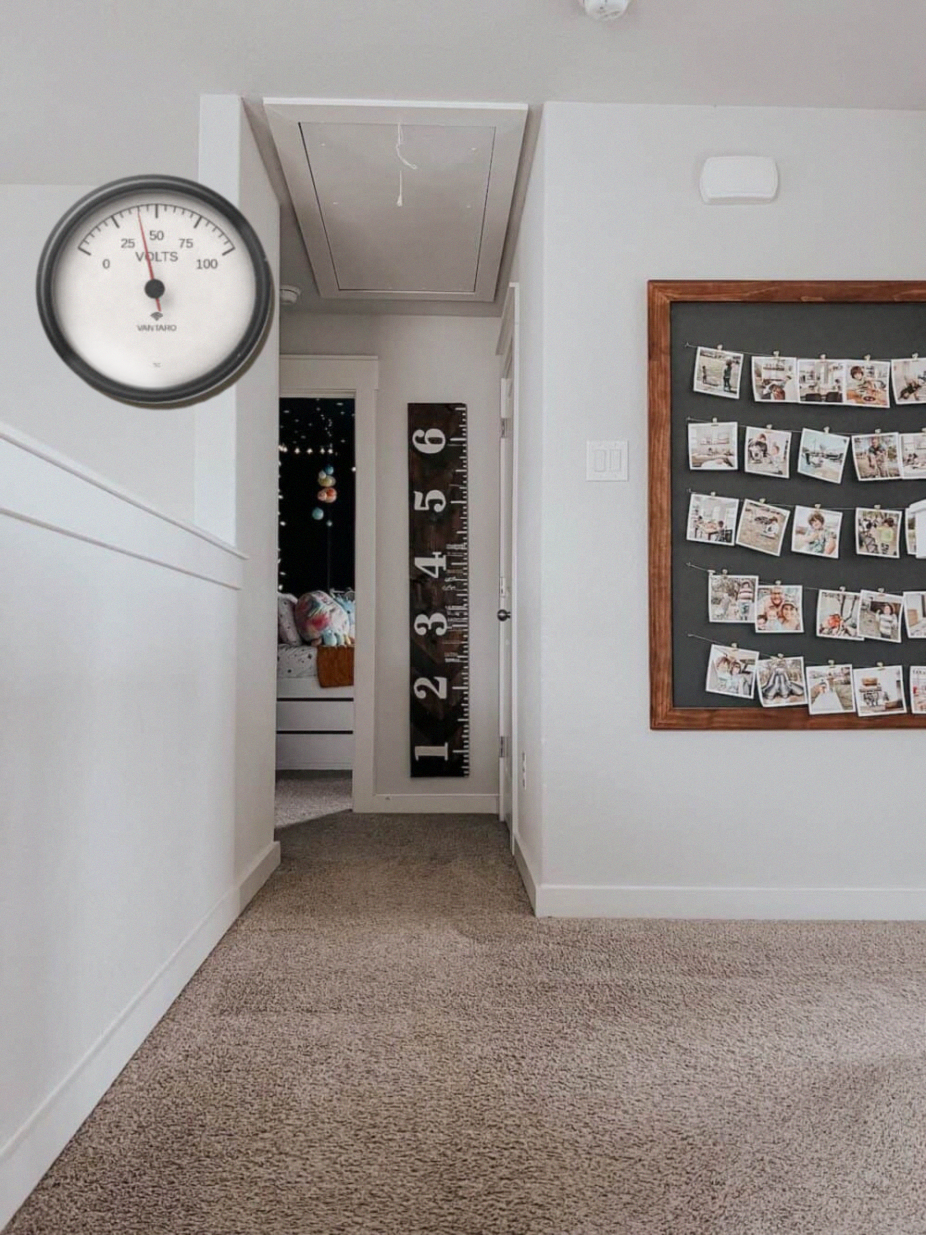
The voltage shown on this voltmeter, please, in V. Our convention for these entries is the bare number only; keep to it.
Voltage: 40
